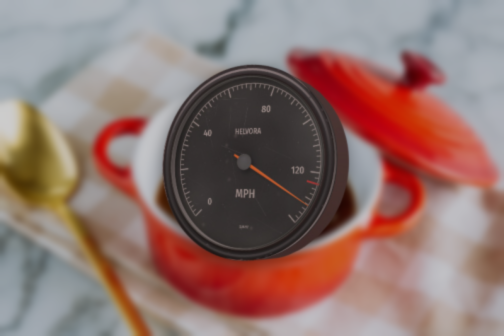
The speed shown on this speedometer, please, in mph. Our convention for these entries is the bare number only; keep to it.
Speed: 132
